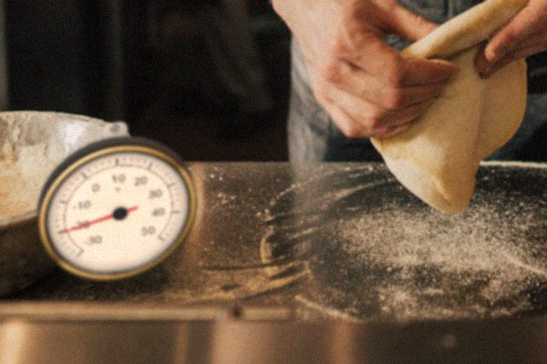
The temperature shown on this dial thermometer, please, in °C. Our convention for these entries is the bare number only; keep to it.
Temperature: -20
